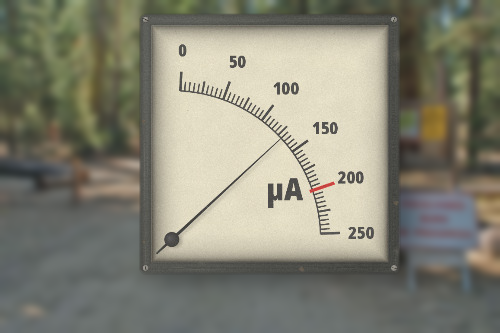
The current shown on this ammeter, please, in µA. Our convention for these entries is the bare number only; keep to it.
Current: 130
